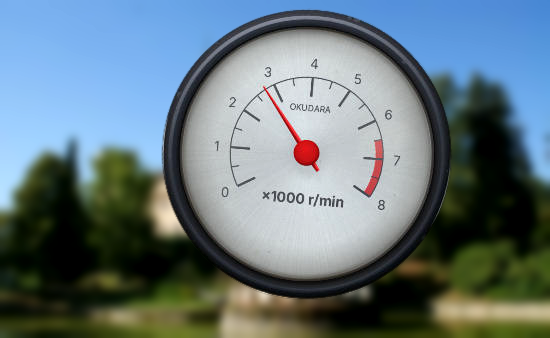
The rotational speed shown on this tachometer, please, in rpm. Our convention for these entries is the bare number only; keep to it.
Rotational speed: 2750
